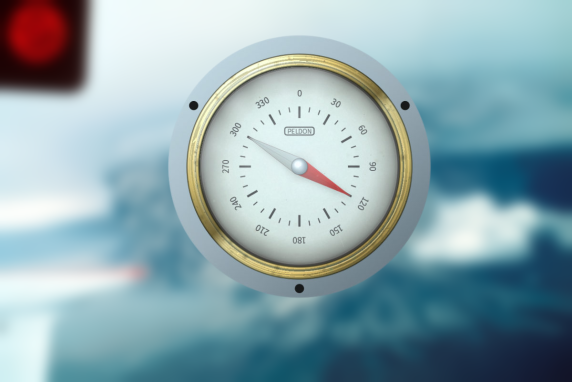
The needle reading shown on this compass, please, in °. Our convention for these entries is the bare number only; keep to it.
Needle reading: 120
